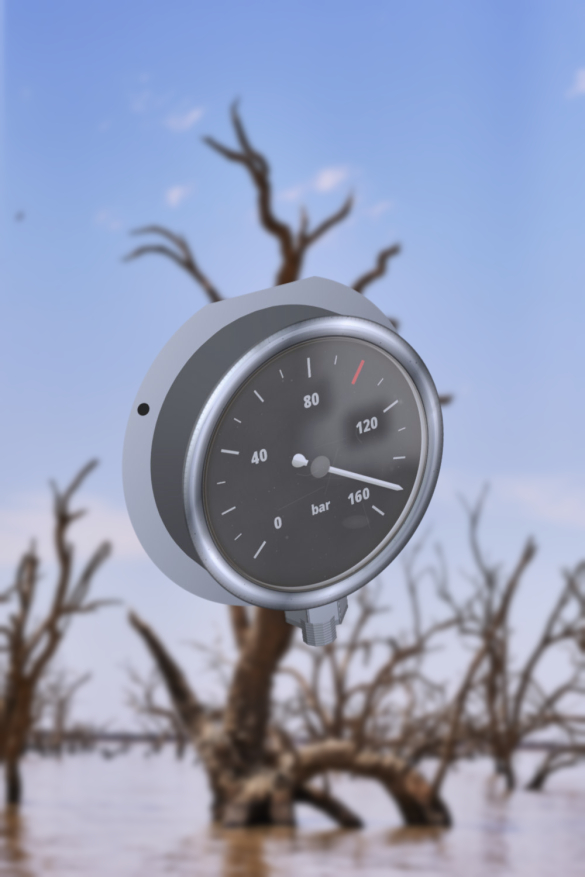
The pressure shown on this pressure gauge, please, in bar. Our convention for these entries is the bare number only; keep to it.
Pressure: 150
